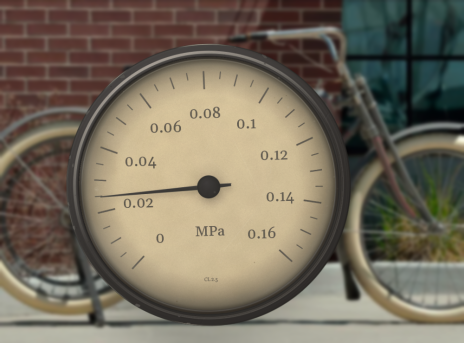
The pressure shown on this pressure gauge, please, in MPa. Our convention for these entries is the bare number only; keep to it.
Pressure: 0.025
